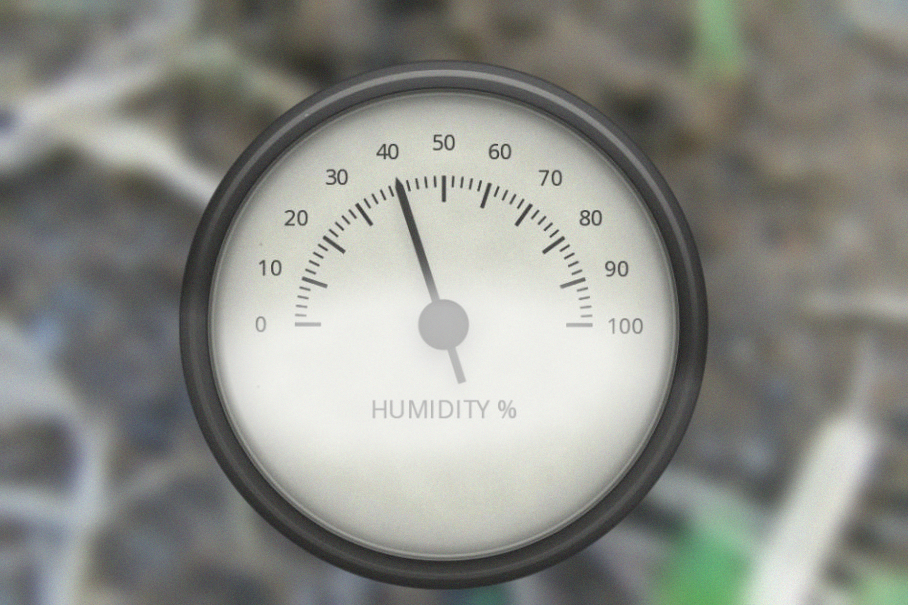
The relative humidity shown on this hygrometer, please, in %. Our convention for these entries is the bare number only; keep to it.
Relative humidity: 40
